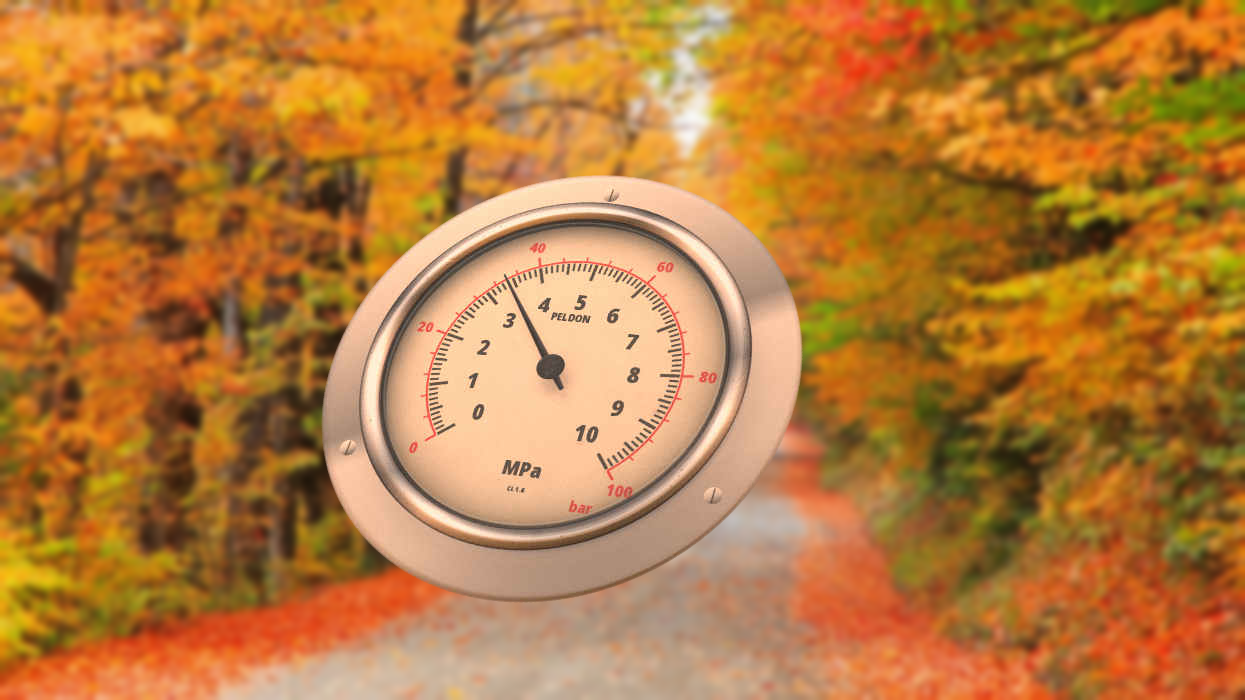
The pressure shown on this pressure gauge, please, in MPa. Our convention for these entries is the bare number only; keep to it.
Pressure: 3.4
